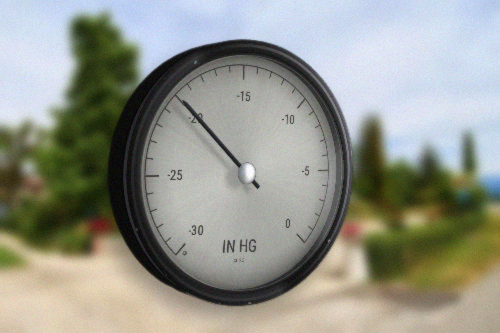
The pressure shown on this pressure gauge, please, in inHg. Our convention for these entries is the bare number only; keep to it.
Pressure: -20
